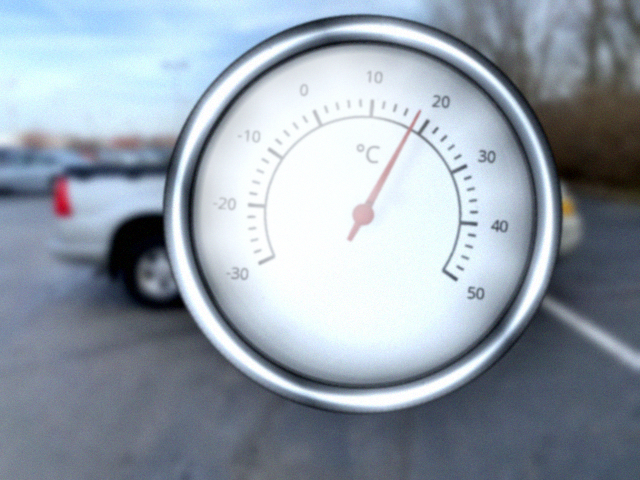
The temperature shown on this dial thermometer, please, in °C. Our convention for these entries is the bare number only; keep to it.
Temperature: 18
